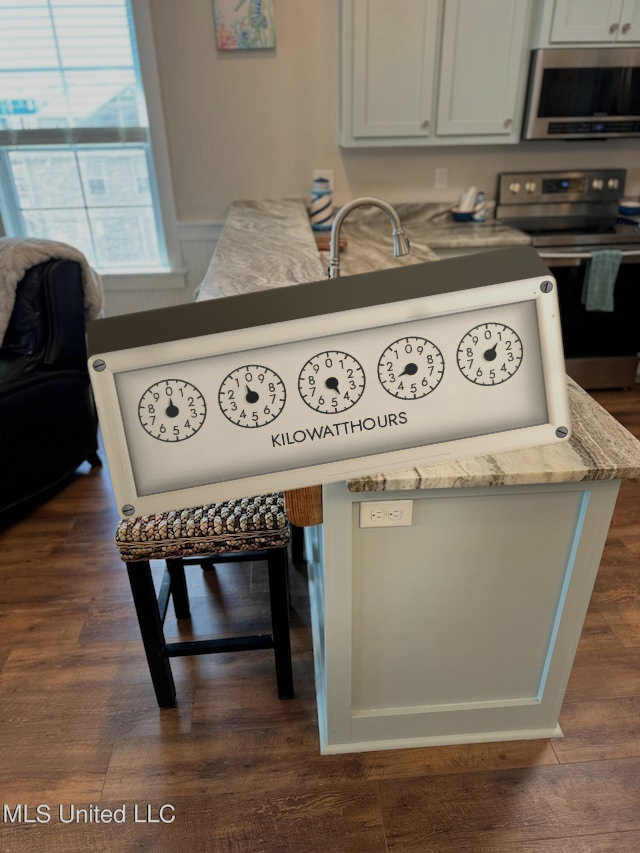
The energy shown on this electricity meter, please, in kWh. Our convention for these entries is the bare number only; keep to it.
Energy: 431
